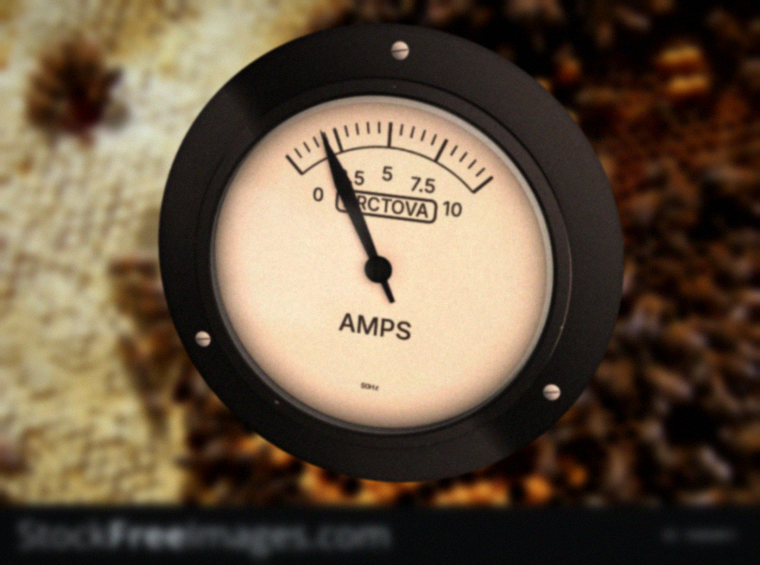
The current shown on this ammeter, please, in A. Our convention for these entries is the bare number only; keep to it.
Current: 2
